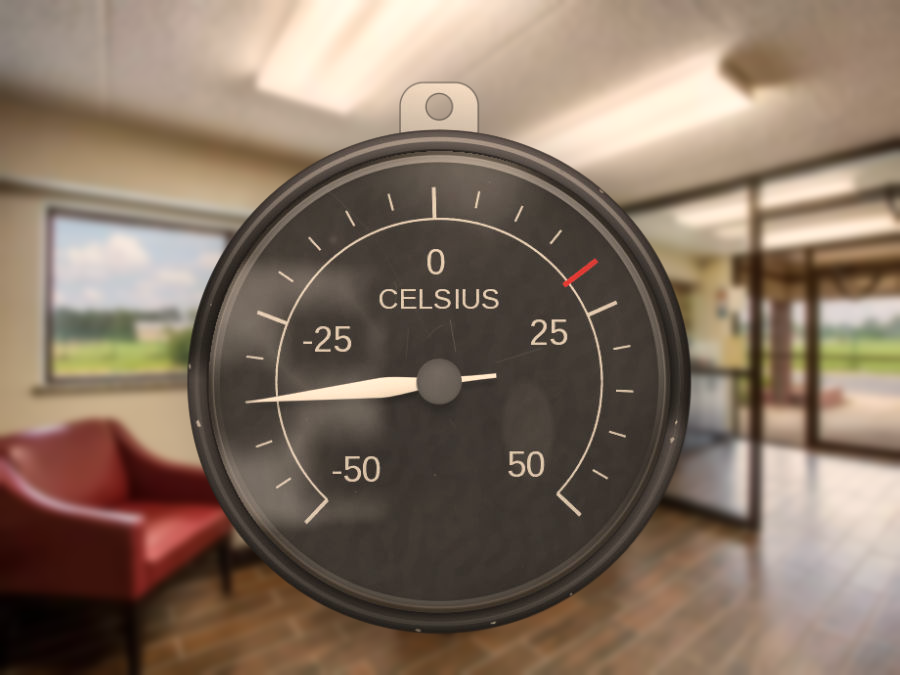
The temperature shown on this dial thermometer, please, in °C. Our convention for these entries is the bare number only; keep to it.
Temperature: -35
